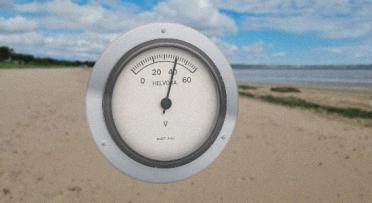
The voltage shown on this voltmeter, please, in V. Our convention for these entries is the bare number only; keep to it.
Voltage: 40
